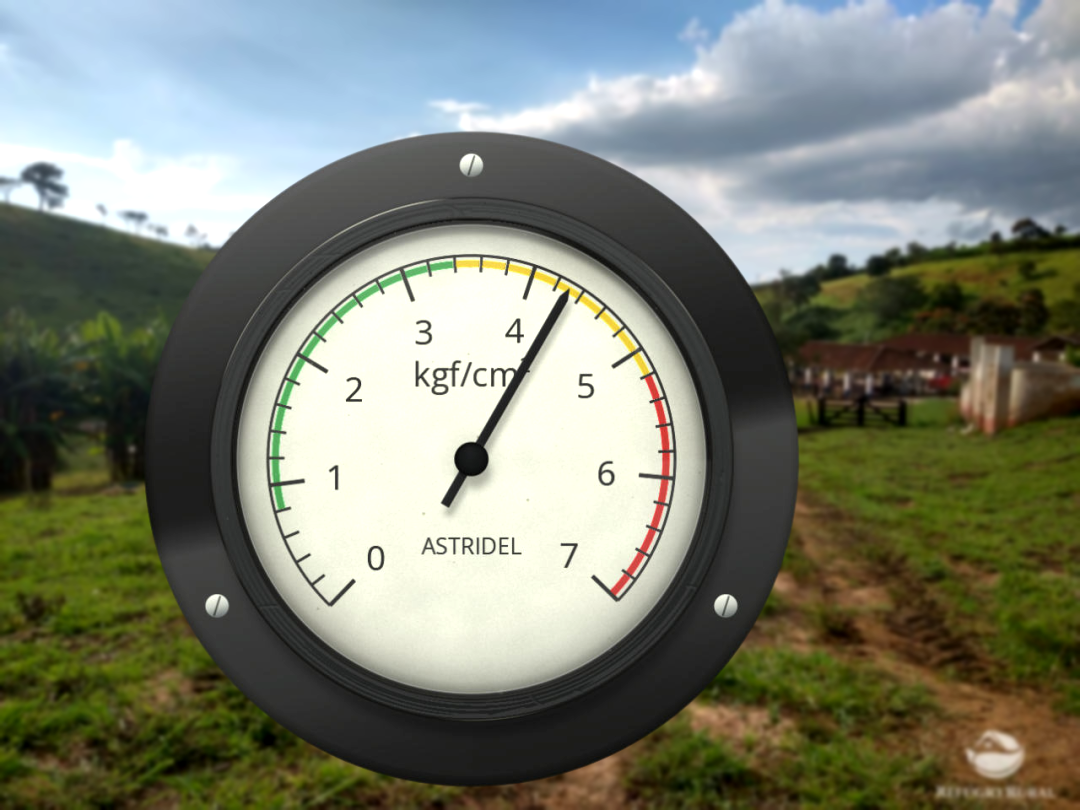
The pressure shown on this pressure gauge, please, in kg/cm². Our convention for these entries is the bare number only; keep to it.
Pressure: 4.3
